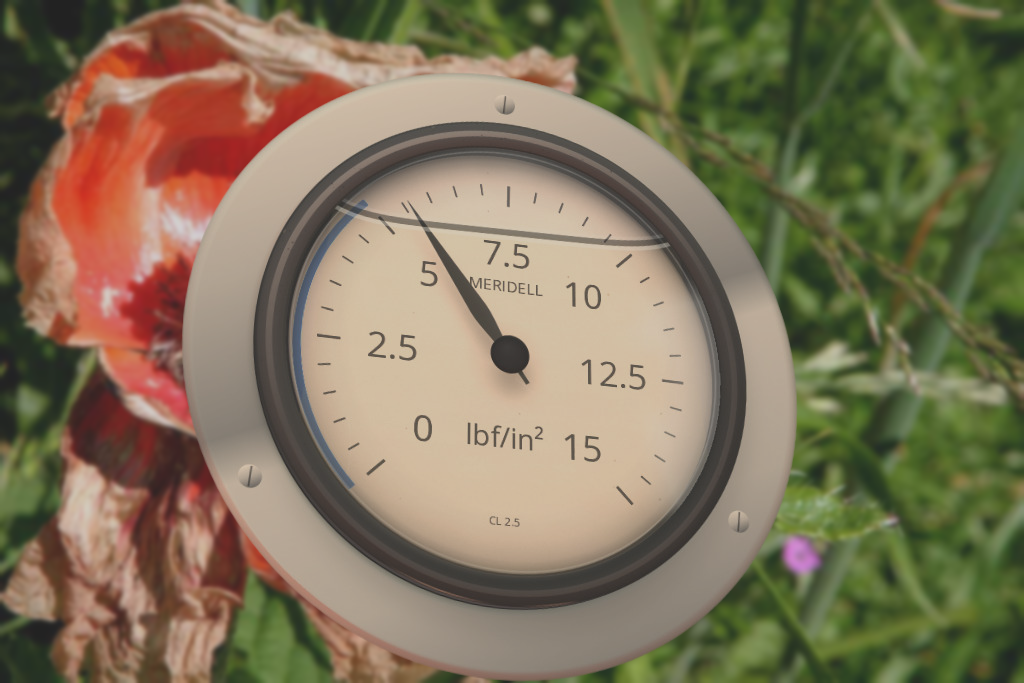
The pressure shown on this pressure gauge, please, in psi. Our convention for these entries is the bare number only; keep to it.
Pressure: 5.5
